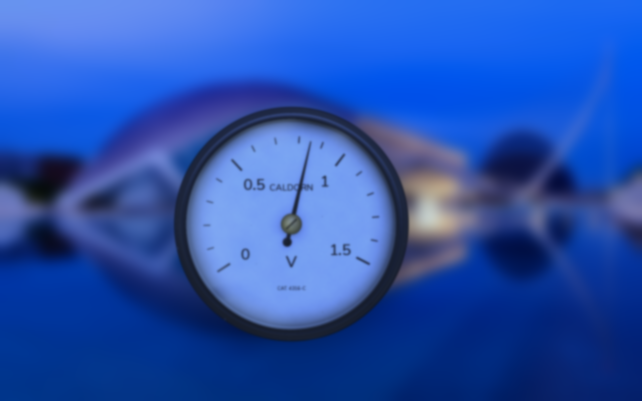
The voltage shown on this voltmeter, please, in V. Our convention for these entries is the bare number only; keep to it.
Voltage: 0.85
